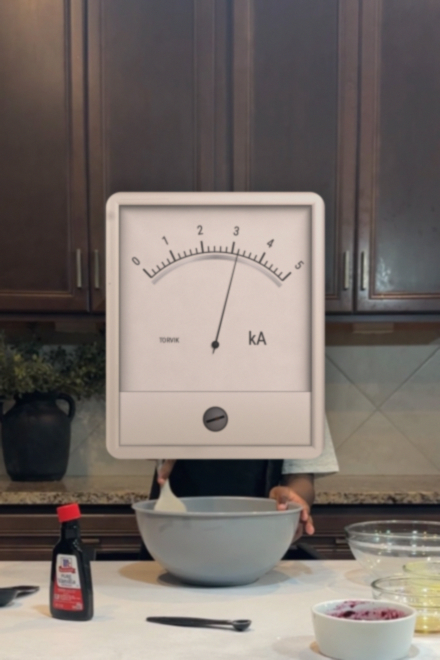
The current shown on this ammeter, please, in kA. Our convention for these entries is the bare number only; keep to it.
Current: 3.2
